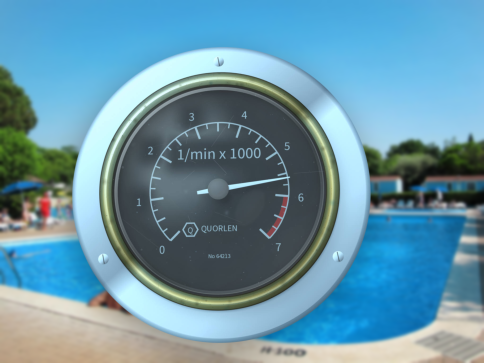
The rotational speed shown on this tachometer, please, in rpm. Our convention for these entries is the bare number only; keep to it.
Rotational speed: 5625
